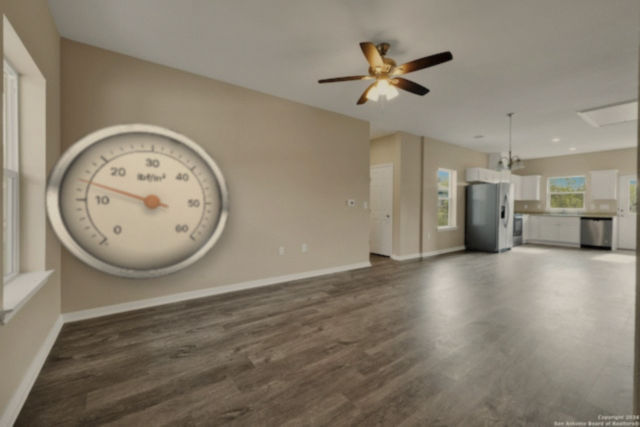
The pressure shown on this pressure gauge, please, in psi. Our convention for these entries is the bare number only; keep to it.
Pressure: 14
